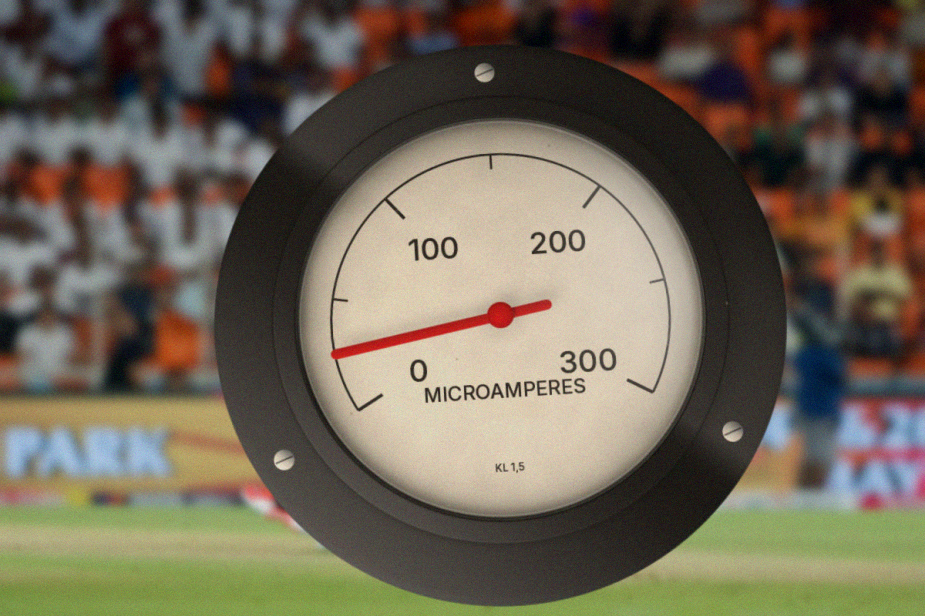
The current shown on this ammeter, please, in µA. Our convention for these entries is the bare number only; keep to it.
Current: 25
